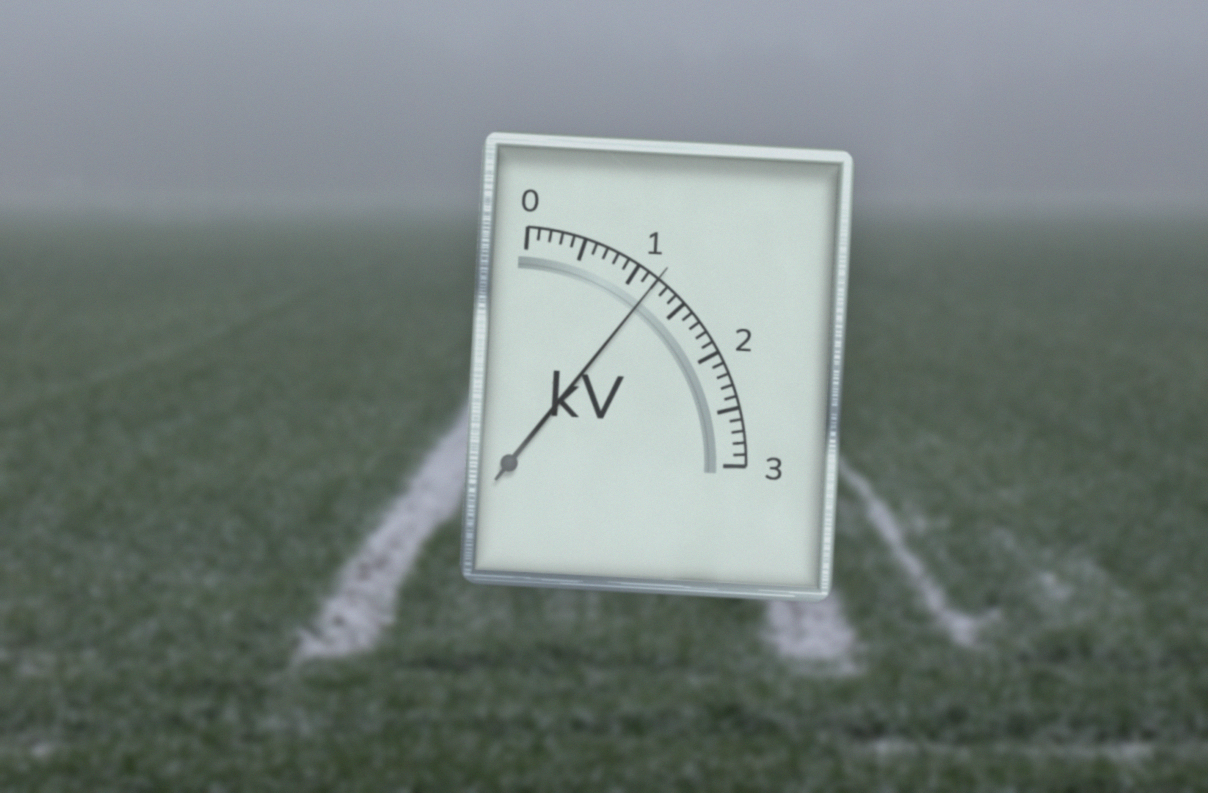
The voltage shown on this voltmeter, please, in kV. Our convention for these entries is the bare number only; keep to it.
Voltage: 1.2
